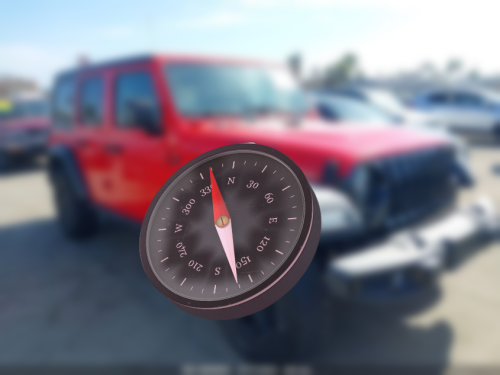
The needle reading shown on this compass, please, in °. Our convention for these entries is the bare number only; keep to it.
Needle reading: 340
